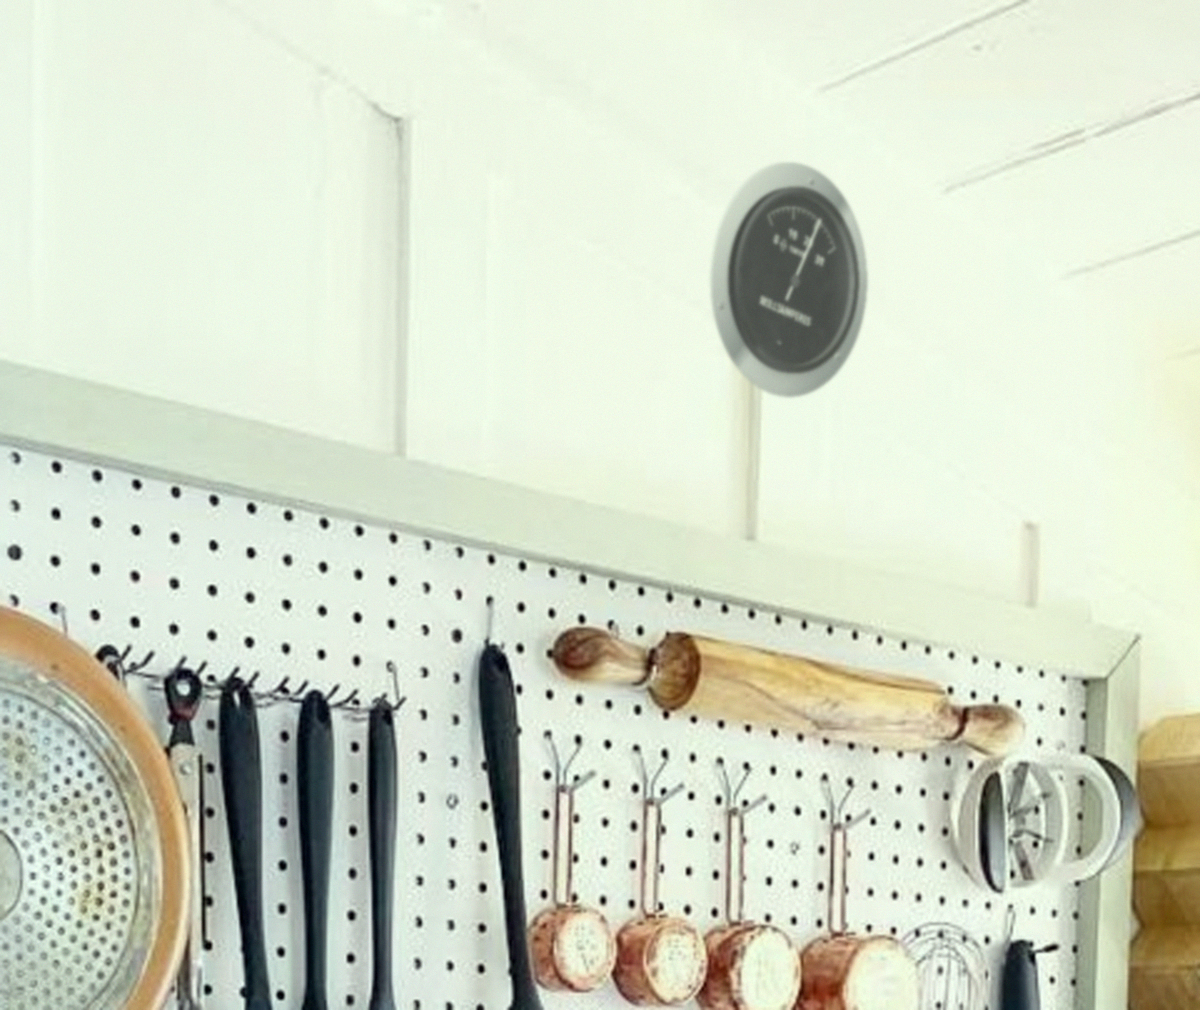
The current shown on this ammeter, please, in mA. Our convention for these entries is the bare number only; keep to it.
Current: 20
